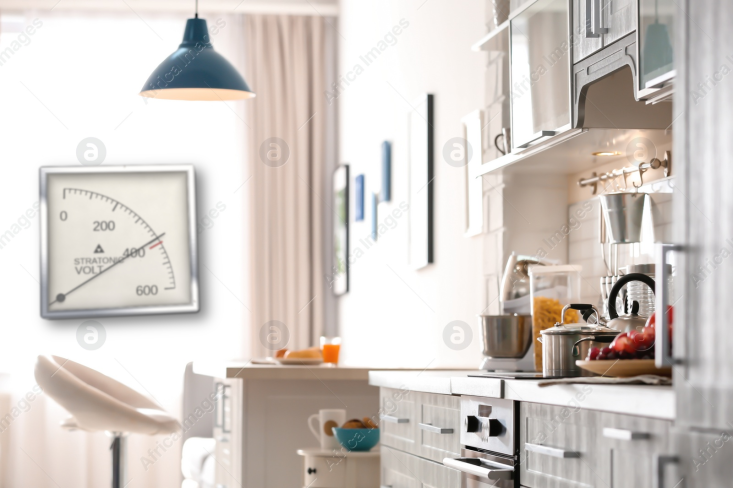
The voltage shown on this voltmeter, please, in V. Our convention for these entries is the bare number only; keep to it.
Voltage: 400
